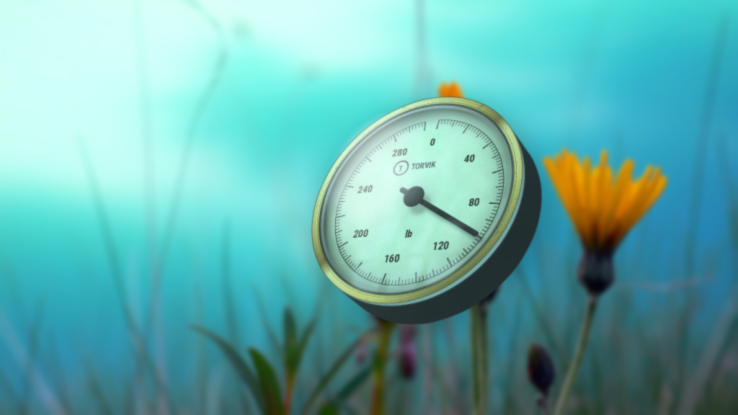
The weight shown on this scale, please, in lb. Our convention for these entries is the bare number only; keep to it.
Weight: 100
